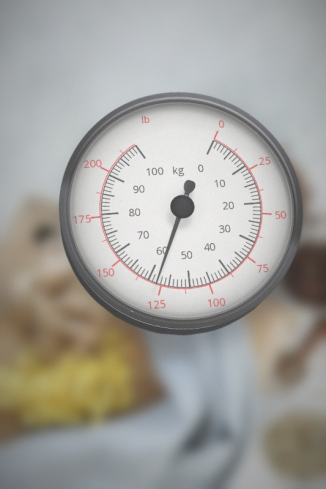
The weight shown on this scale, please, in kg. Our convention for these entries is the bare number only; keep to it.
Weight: 58
